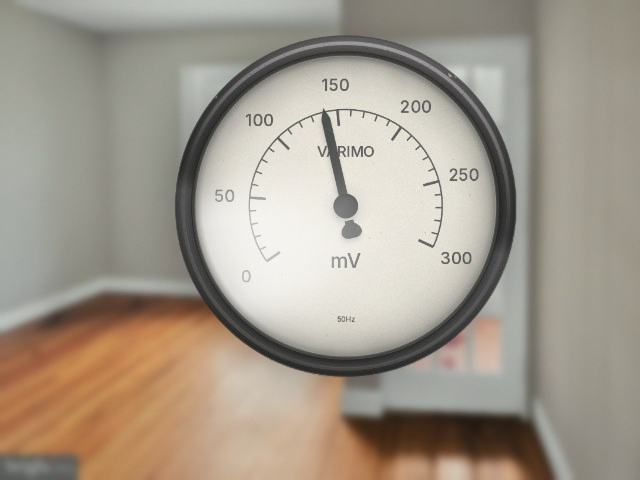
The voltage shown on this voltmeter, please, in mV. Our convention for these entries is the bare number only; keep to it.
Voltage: 140
